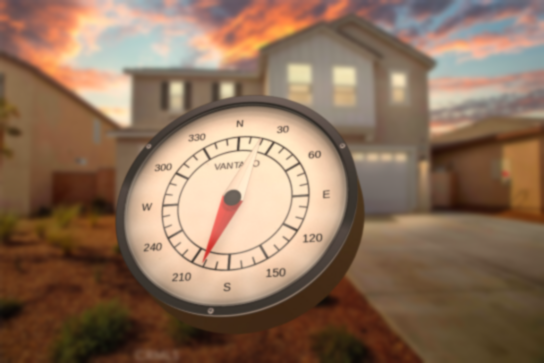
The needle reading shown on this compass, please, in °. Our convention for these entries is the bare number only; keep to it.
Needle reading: 200
